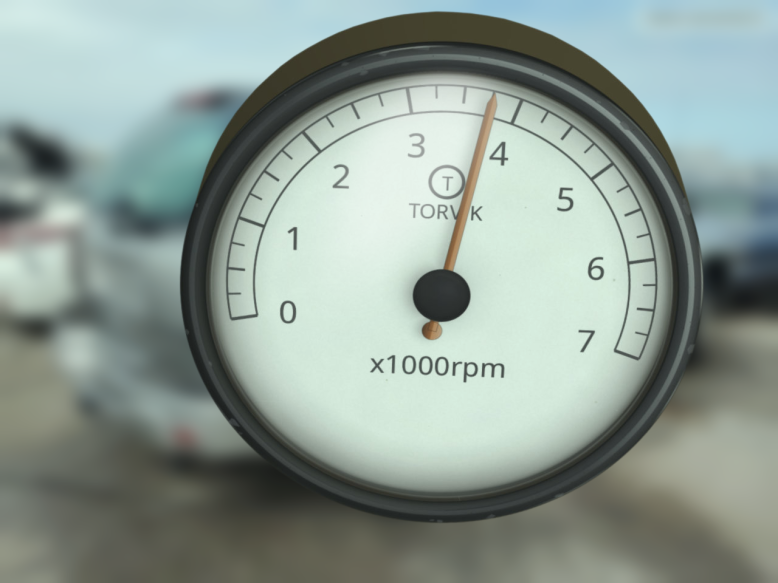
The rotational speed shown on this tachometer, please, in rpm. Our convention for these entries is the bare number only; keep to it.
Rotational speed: 3750
